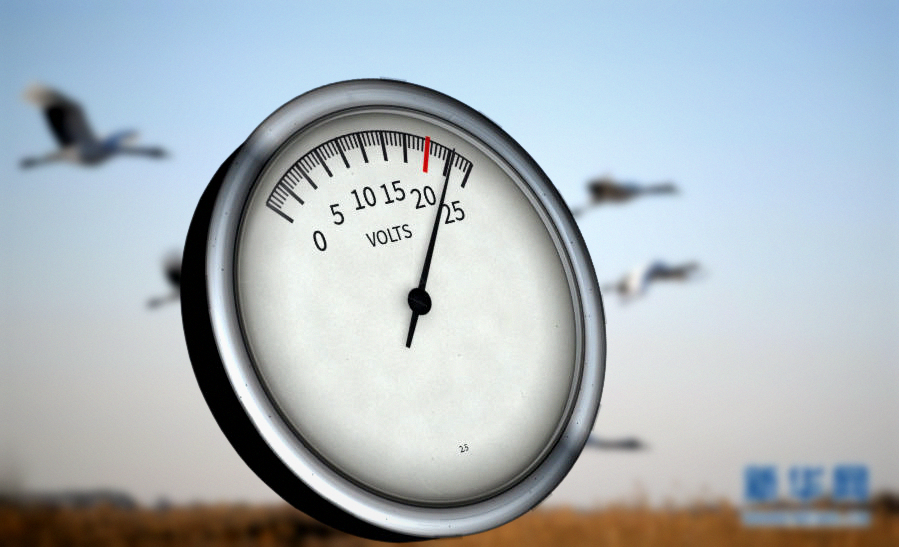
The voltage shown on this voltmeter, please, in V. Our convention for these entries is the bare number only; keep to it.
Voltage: 22.5
